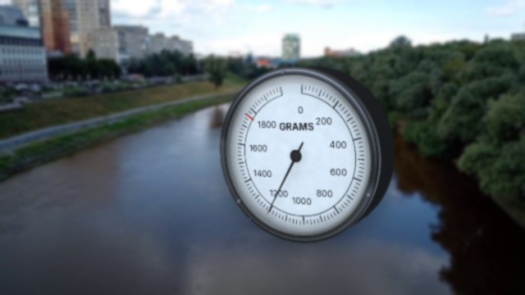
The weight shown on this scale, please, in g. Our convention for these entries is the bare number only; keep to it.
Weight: 1200
